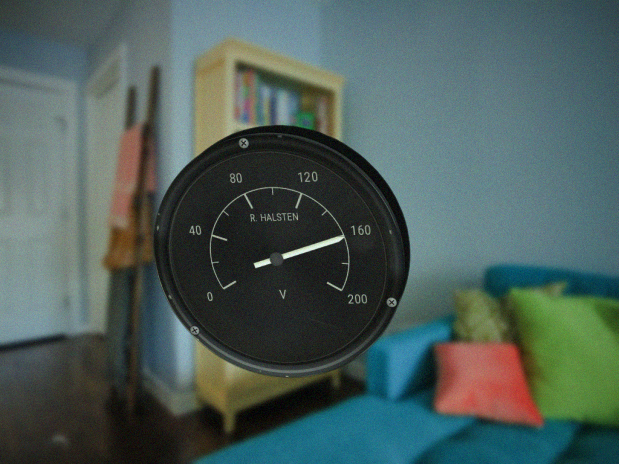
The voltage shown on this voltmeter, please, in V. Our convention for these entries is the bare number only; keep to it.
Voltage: 160
